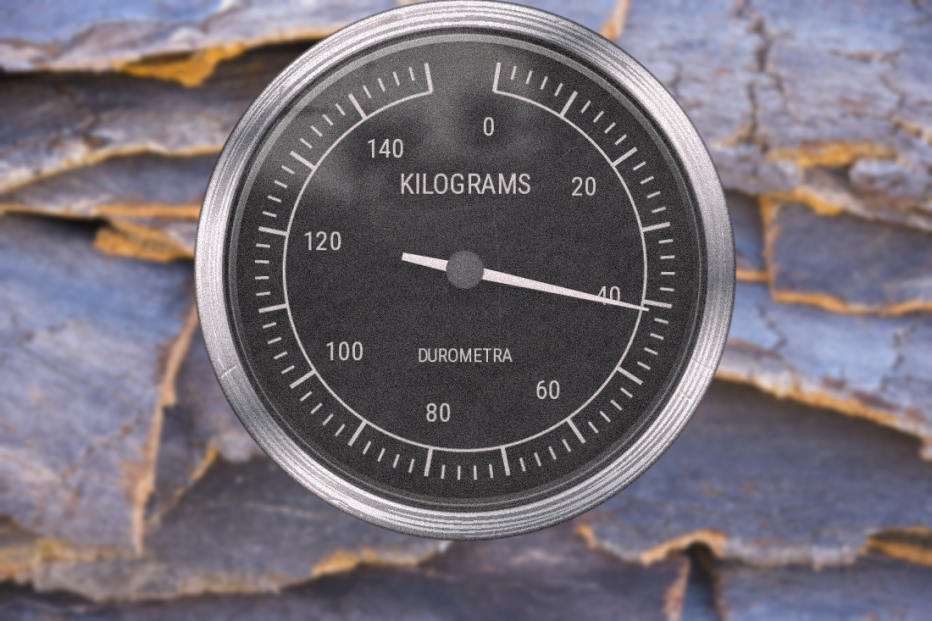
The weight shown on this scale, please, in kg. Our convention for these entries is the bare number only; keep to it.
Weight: 41
